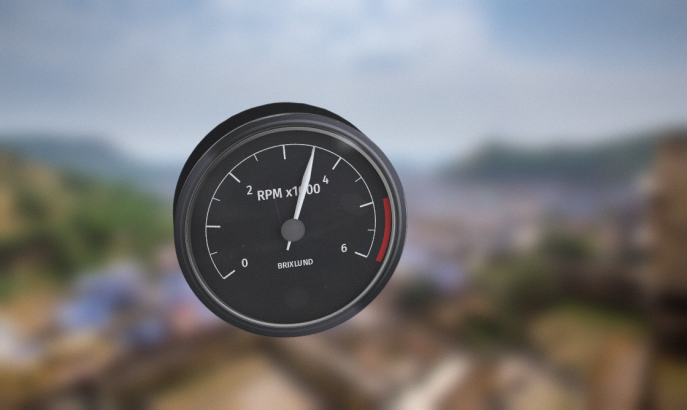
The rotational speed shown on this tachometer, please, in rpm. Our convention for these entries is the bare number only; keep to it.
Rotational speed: 3500
